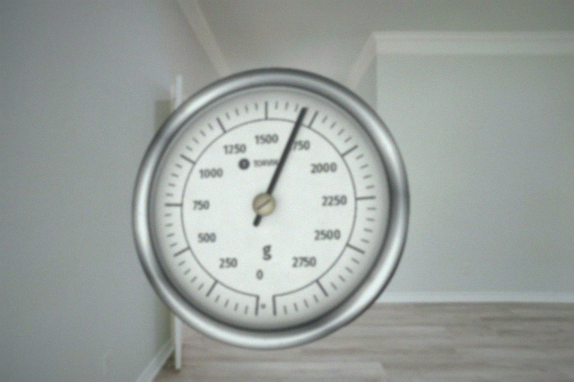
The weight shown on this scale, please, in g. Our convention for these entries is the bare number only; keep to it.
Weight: 1700
